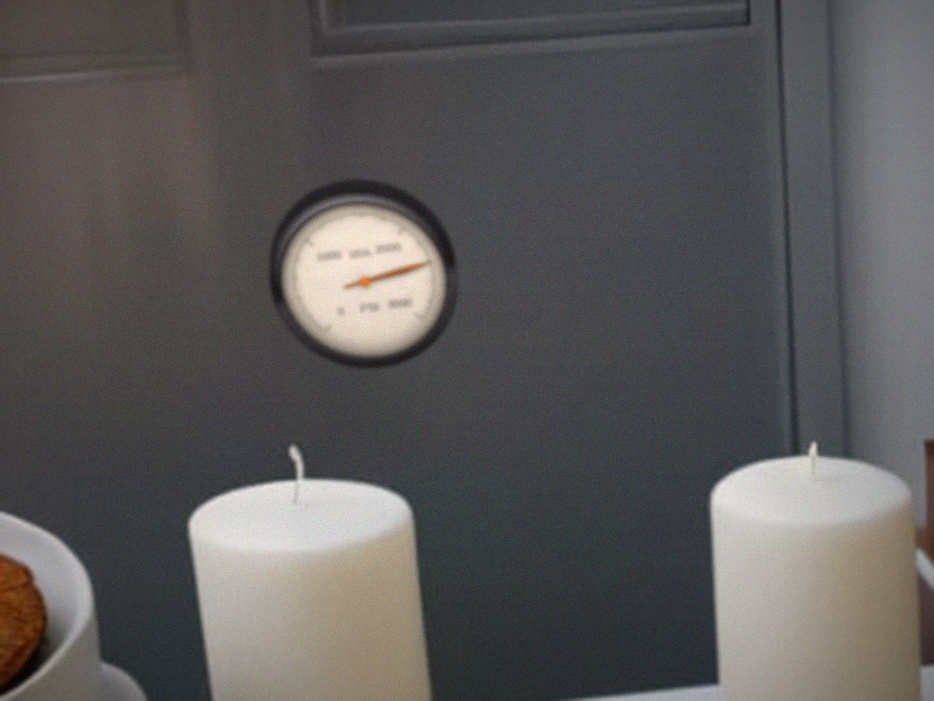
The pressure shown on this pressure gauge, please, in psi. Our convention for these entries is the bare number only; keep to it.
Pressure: 2400
